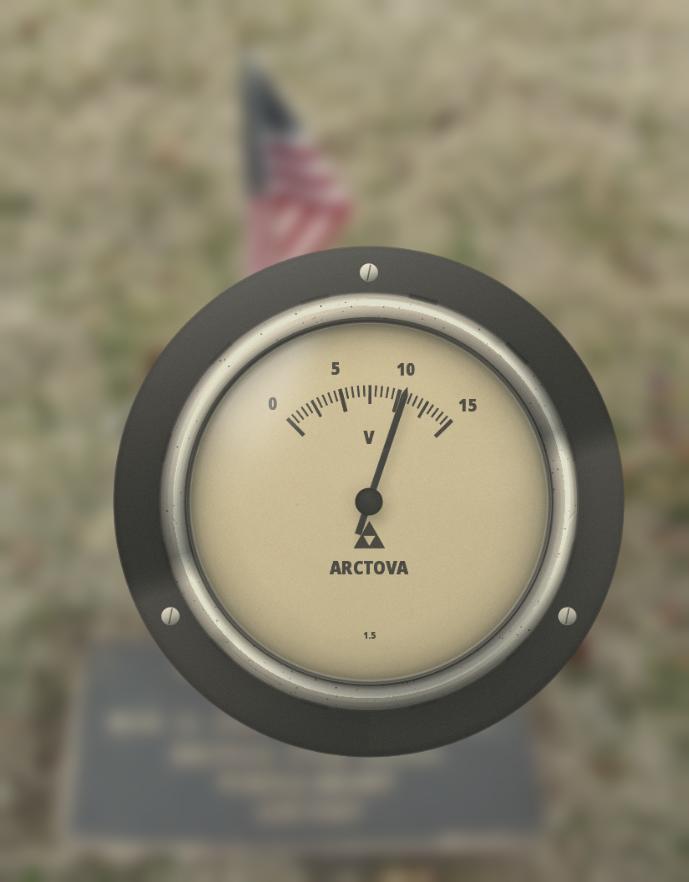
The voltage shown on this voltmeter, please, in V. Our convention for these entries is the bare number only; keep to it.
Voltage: 10.5
